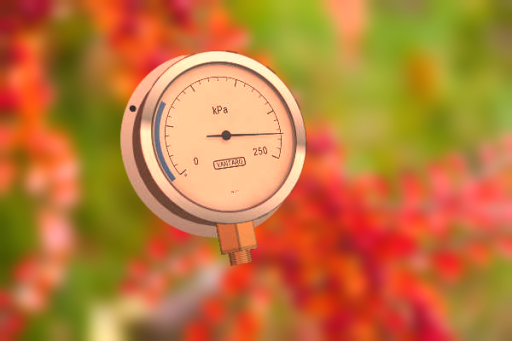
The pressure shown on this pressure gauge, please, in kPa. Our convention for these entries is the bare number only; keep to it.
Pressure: 225
